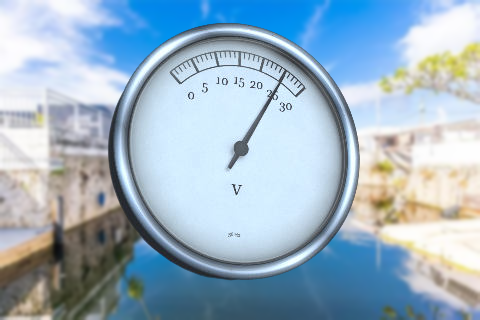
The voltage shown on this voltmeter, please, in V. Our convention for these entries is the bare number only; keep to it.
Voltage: 25
